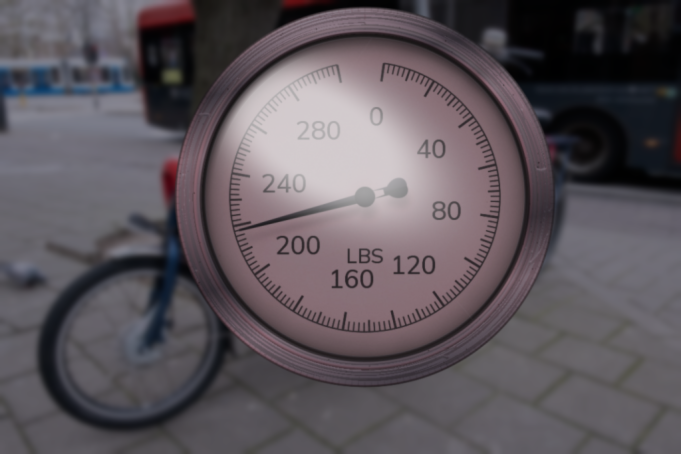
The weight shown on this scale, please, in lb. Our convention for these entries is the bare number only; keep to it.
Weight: 218
